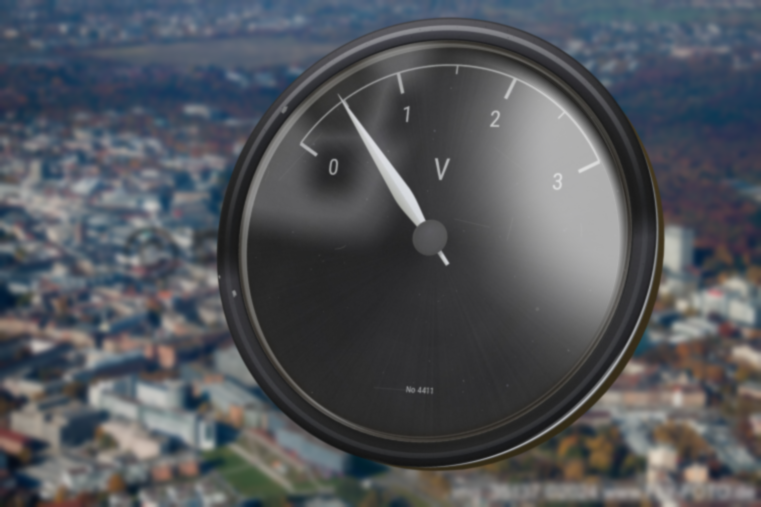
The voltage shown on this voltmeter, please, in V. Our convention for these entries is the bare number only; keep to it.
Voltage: 0.5
